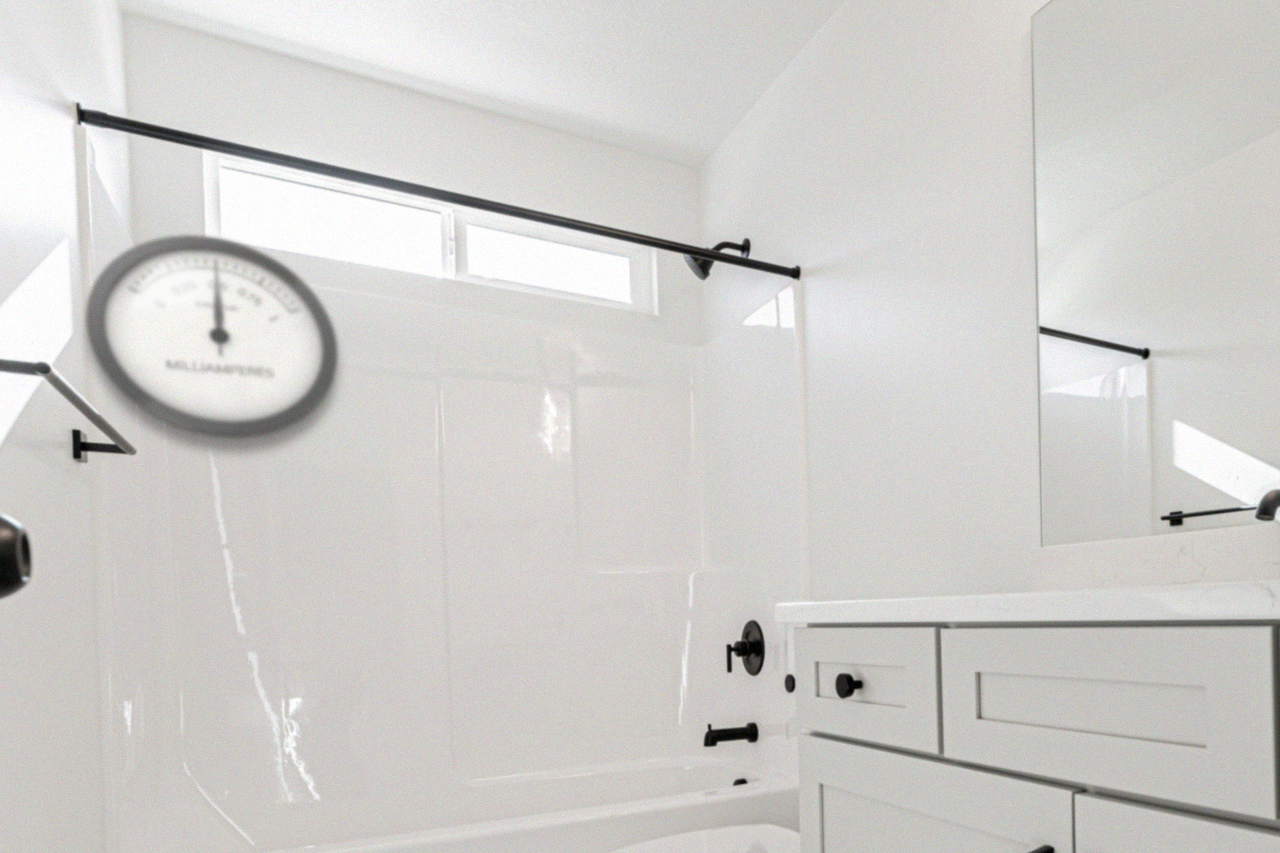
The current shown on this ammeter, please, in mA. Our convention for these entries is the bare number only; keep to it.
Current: 0.5
